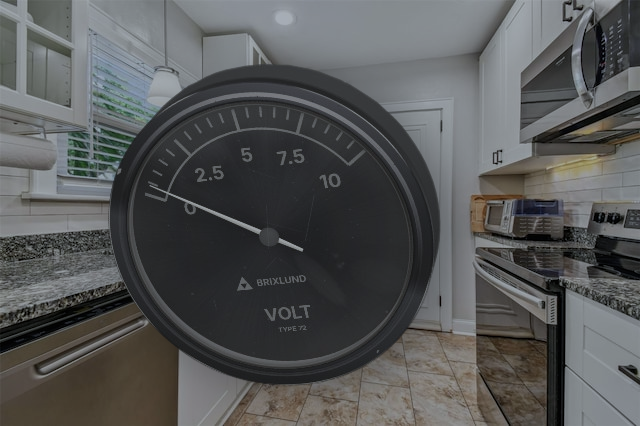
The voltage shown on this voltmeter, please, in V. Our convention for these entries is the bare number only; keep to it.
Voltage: 0.5
